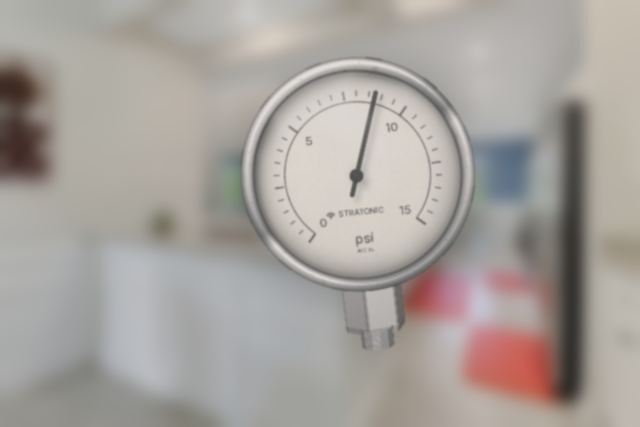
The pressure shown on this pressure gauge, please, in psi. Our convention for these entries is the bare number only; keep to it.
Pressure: 8.75
